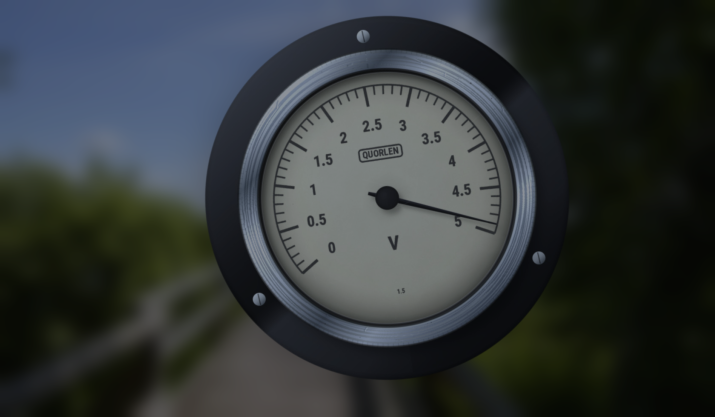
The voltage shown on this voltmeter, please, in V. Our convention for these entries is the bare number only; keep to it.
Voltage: 4.9
